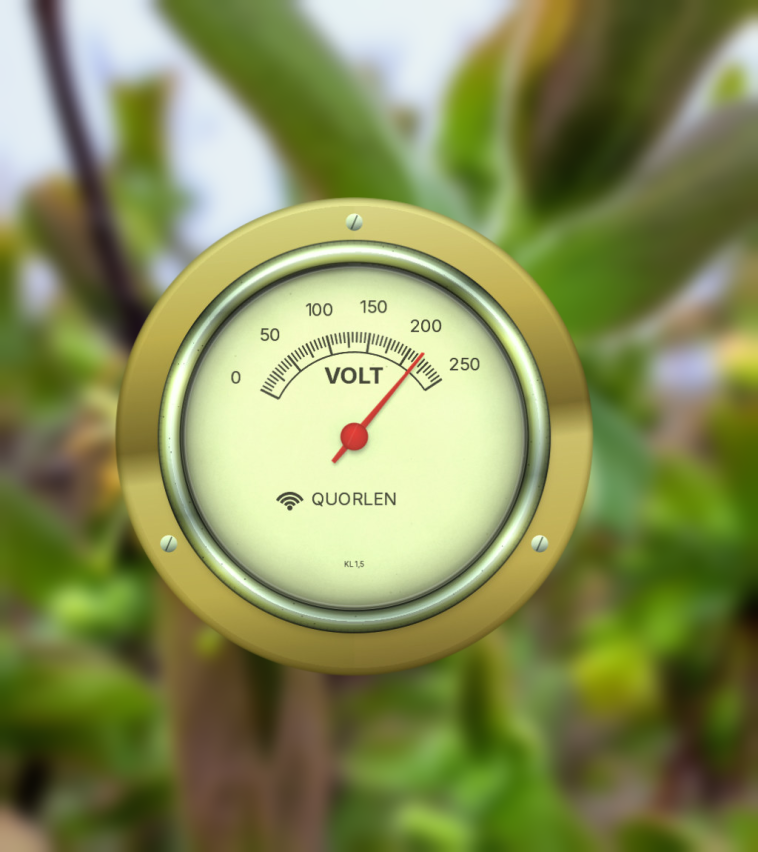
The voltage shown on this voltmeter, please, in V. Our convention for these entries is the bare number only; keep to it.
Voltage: 215
